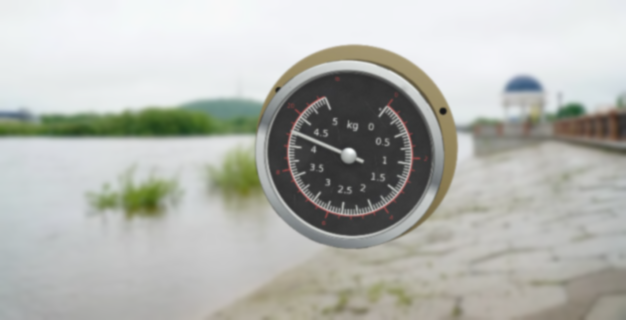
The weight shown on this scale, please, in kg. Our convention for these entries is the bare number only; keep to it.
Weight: 4.25
